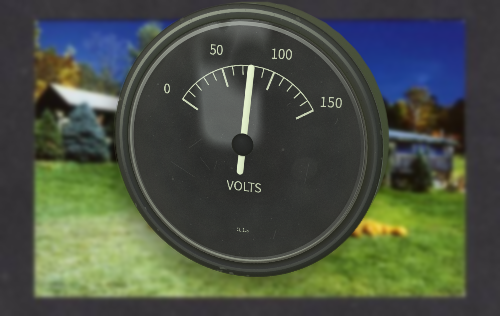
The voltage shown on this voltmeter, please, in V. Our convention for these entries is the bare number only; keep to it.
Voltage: 80
